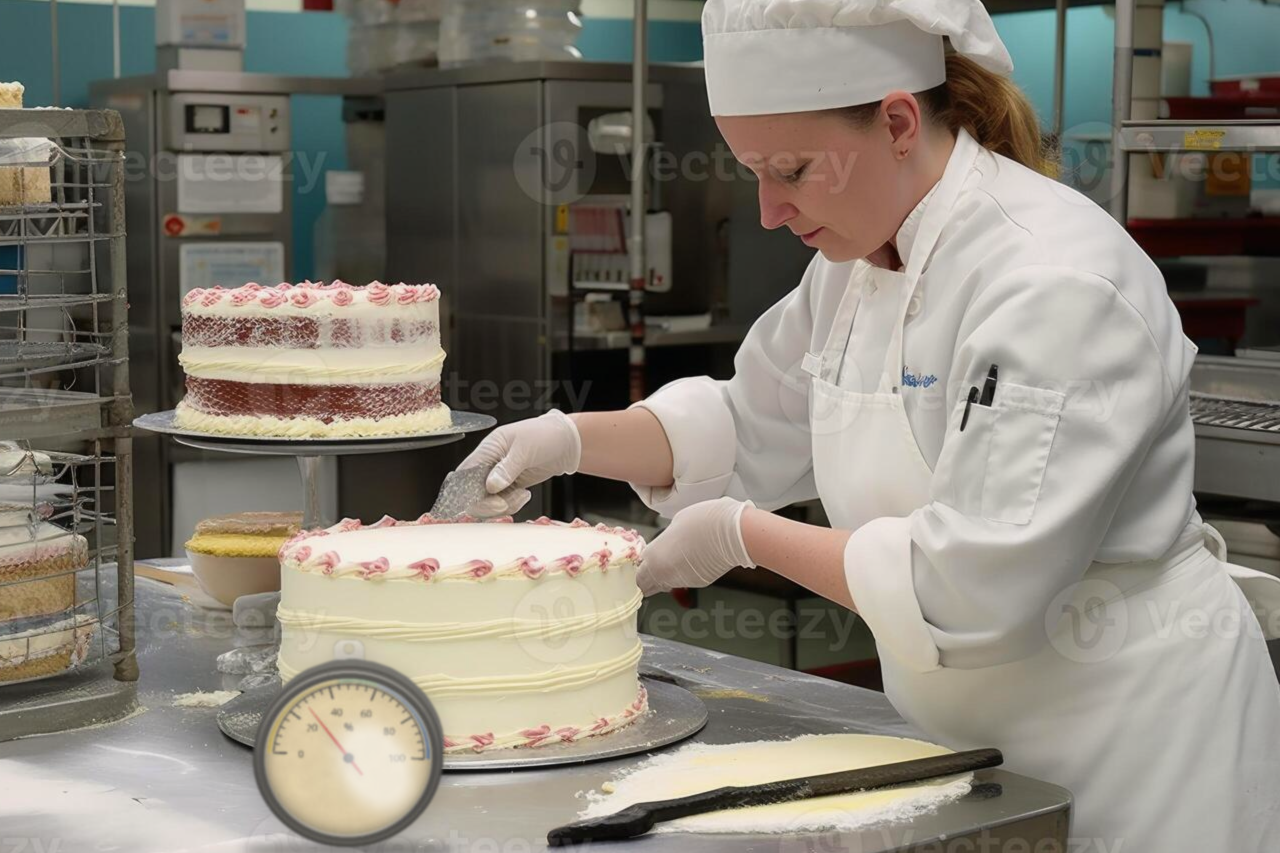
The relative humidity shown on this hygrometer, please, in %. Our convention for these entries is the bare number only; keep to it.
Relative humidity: 28
